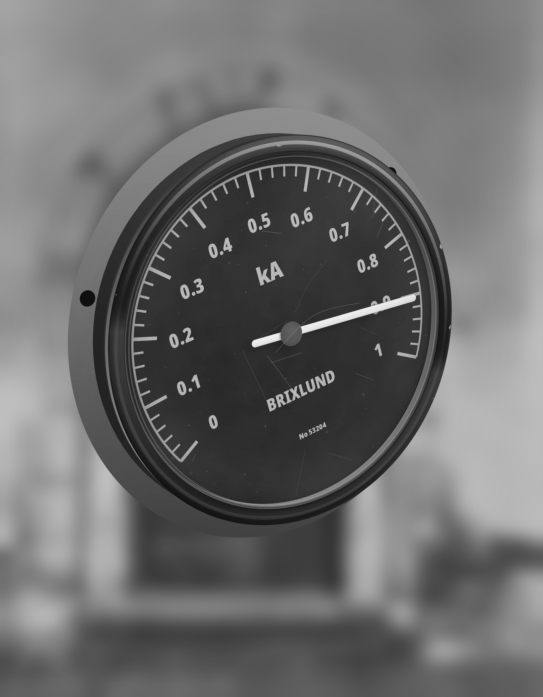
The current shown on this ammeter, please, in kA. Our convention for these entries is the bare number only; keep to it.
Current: 0.9
